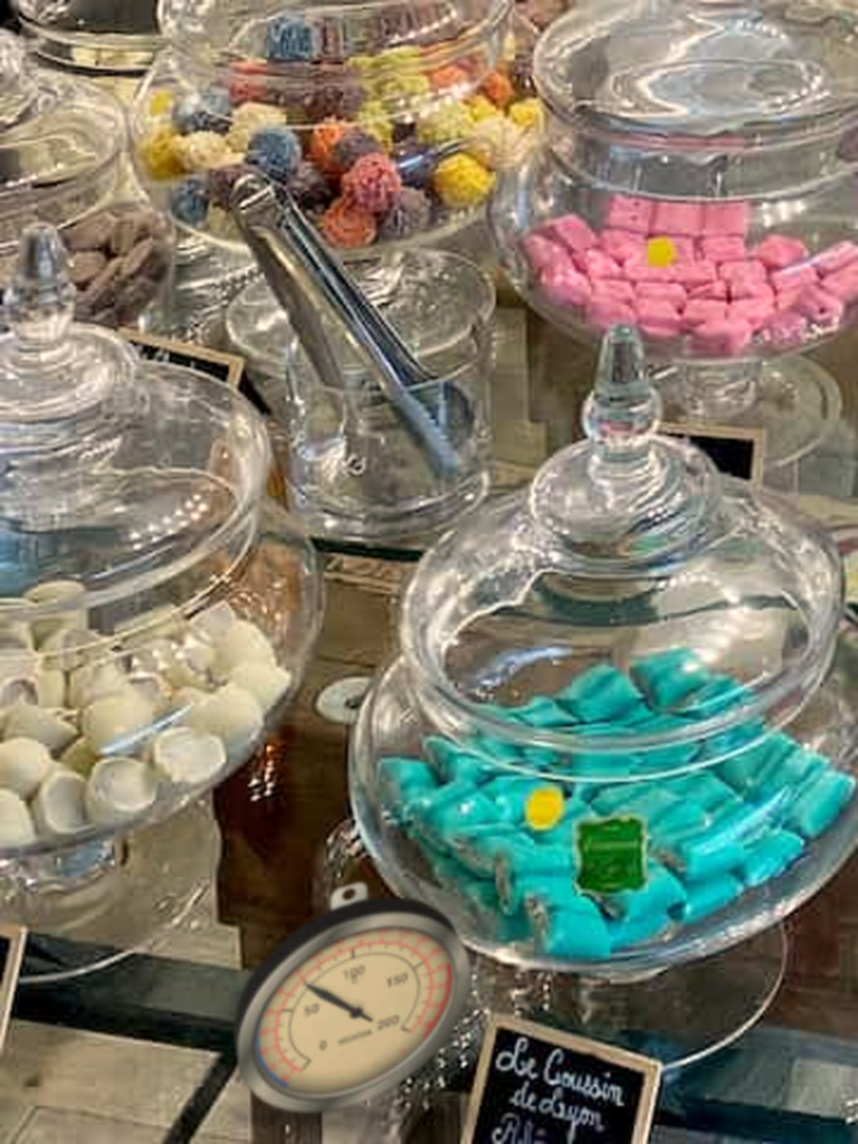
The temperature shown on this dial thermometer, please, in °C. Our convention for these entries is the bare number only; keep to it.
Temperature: 70
